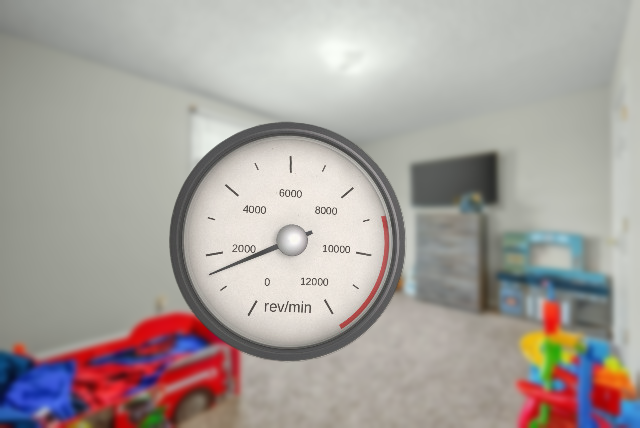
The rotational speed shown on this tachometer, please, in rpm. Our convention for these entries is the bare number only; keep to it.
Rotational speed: 1500
